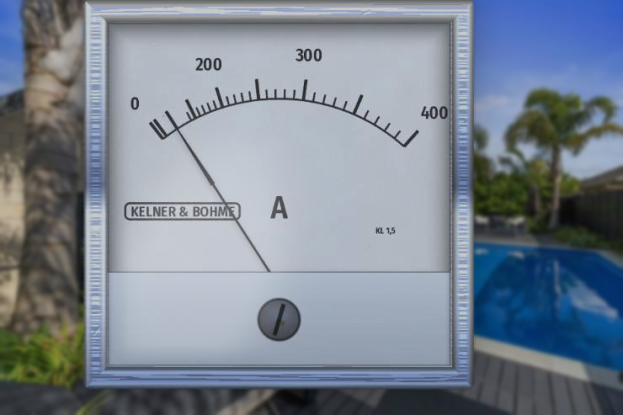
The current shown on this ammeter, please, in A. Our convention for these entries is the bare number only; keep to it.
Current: 100
